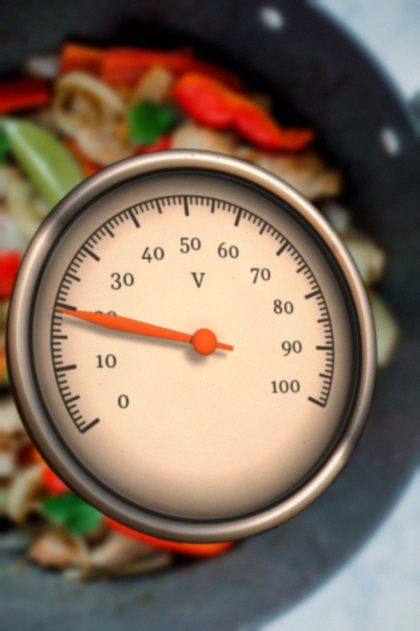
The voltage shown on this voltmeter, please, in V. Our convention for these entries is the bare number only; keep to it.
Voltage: 19
